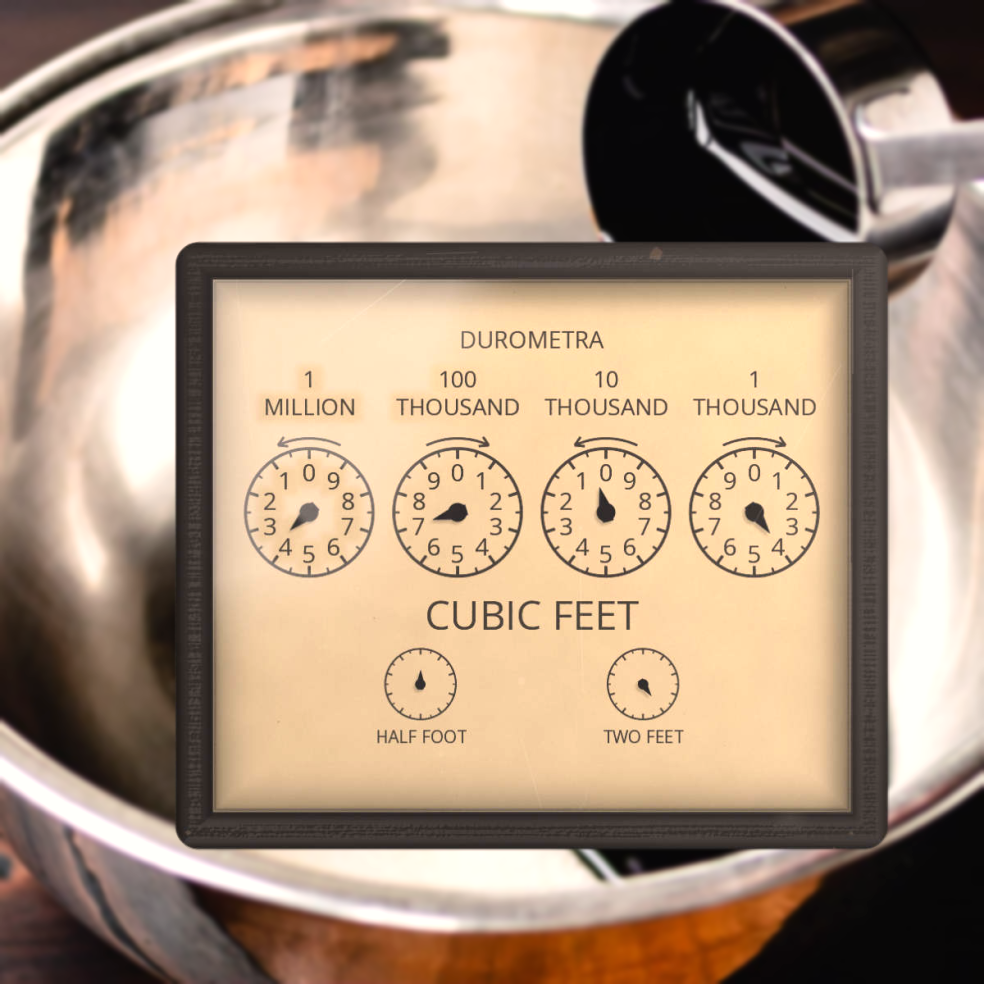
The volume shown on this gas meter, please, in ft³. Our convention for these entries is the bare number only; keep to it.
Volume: 370400
